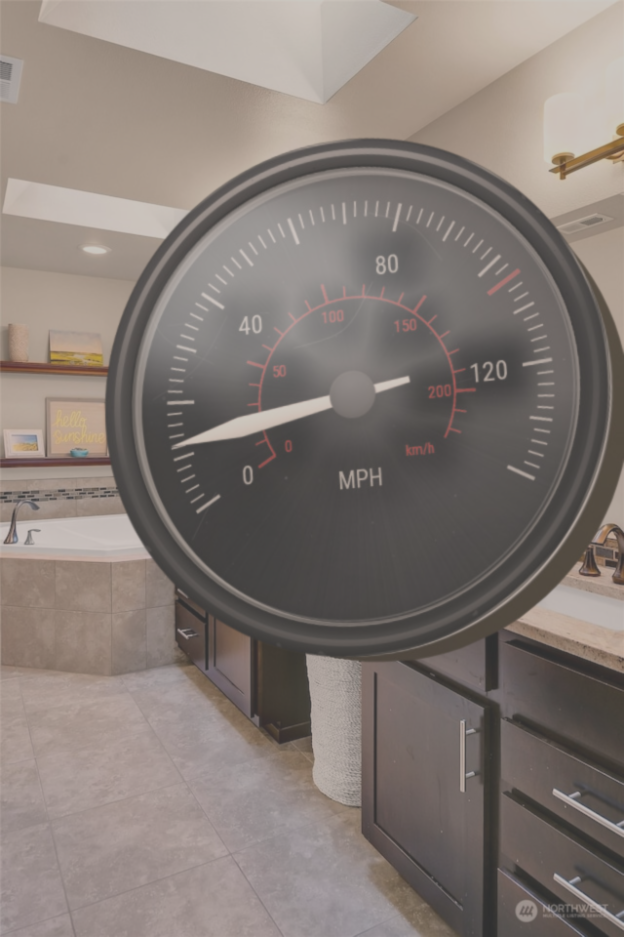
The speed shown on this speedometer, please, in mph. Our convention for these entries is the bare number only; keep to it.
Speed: 12
